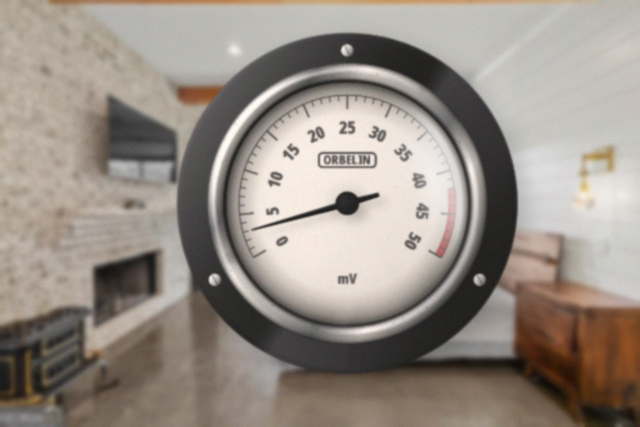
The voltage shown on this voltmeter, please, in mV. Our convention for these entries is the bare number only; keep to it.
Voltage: 3
